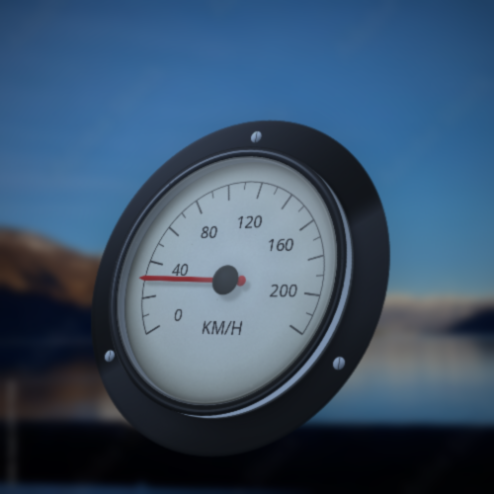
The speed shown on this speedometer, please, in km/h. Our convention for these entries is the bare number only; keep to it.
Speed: 30
